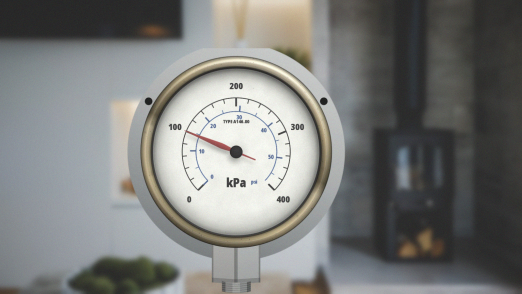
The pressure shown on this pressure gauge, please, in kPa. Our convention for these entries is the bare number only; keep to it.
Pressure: 100
